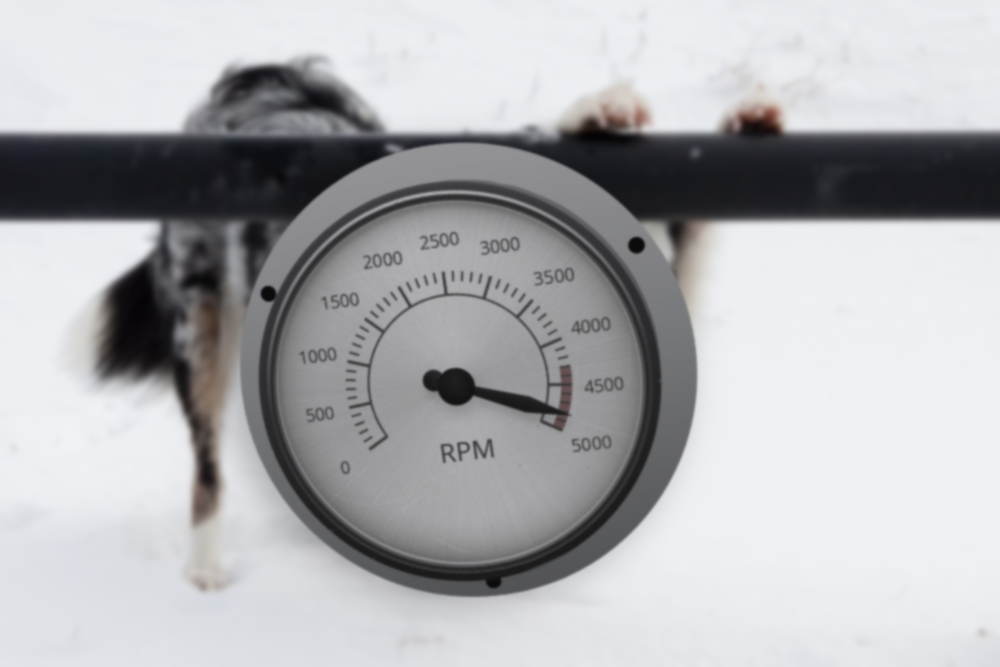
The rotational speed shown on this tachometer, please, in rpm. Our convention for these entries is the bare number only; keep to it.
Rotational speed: 4800
